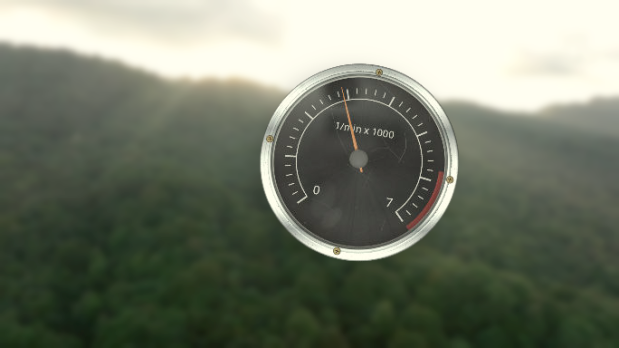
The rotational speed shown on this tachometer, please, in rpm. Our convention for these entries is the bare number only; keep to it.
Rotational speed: 2900
